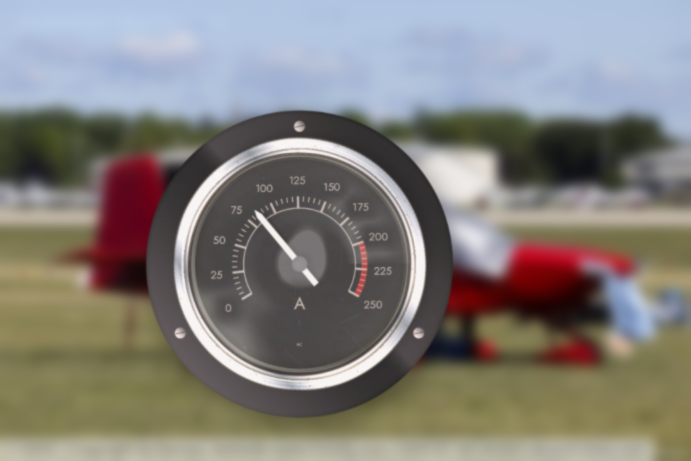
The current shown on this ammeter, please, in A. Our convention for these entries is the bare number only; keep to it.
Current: 85
